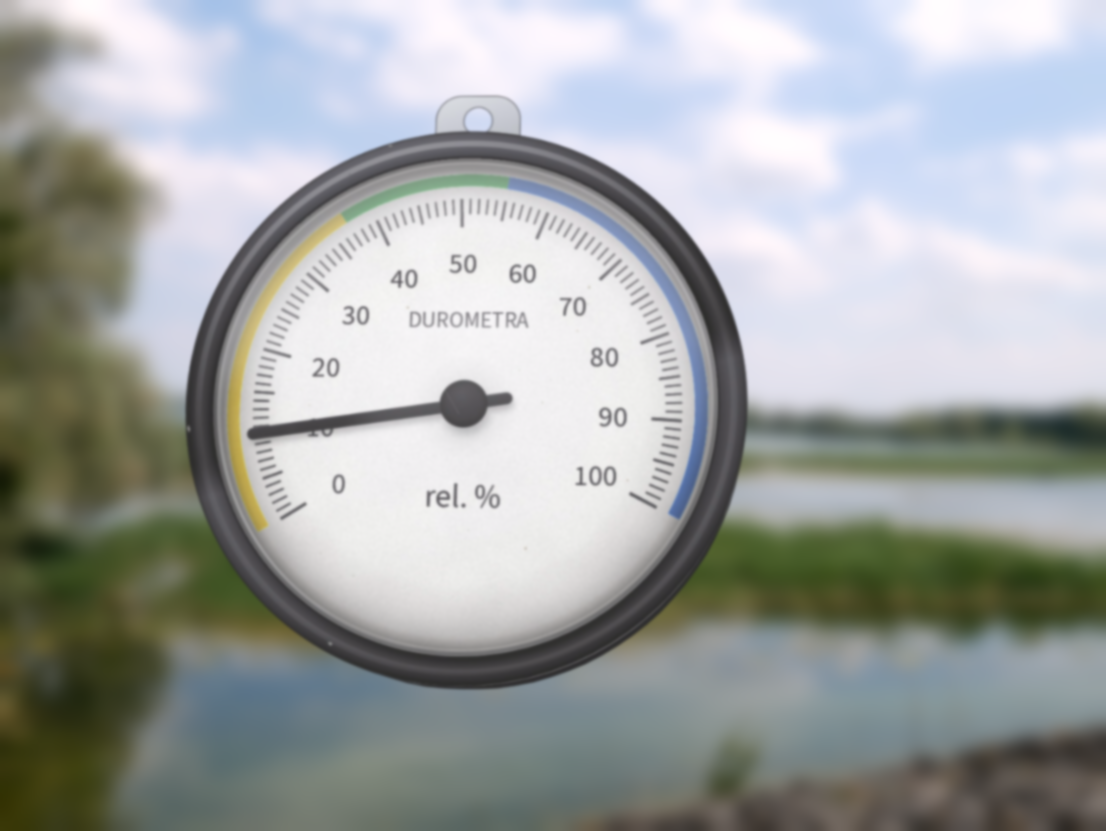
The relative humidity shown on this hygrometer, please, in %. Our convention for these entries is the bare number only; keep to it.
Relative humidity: 10
